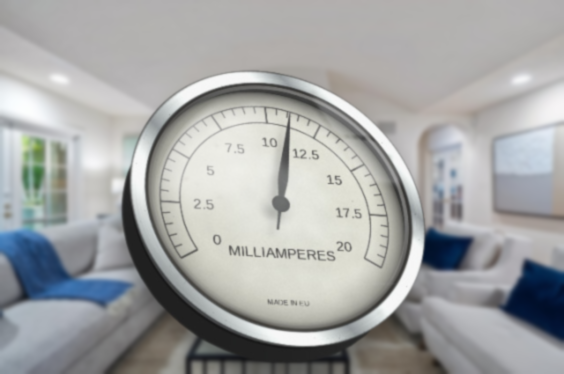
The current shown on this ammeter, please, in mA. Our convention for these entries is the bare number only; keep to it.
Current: 11
